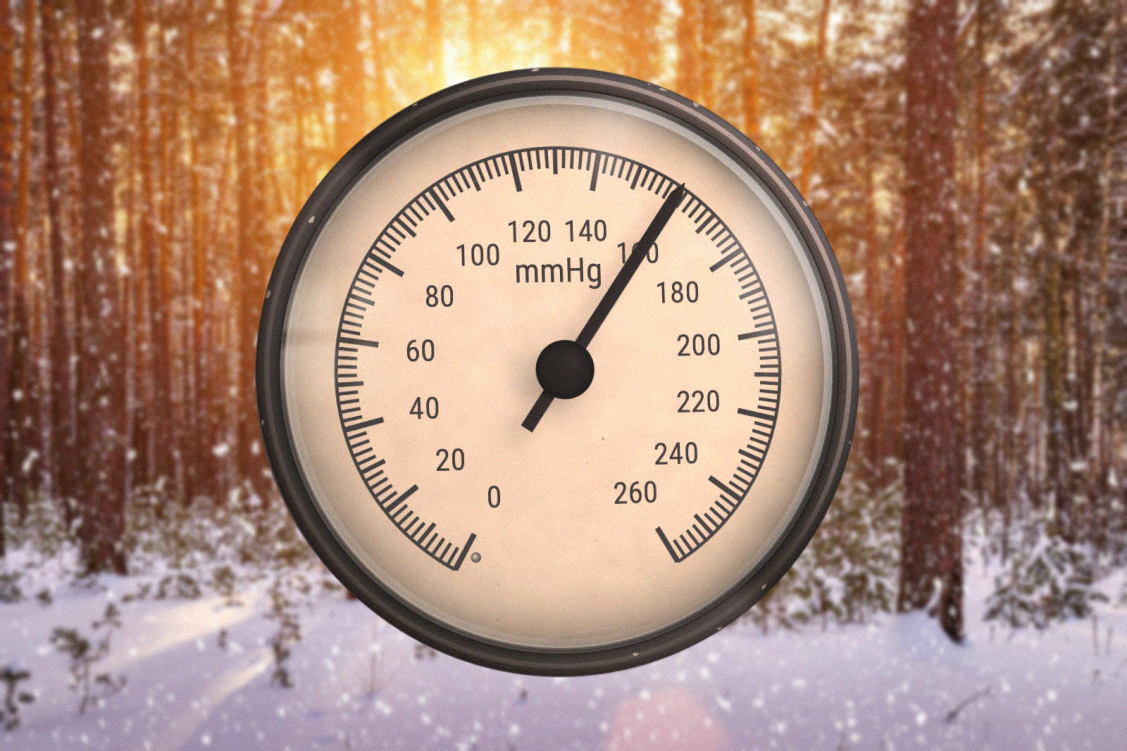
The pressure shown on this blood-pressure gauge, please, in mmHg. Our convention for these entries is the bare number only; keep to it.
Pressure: 160
